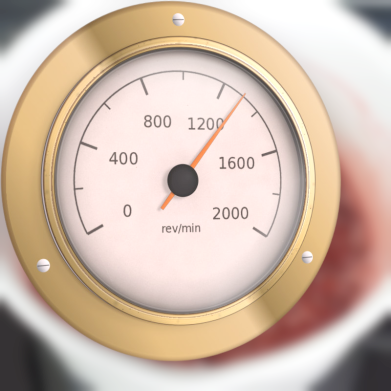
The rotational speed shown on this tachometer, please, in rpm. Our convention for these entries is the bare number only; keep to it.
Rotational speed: 1300
